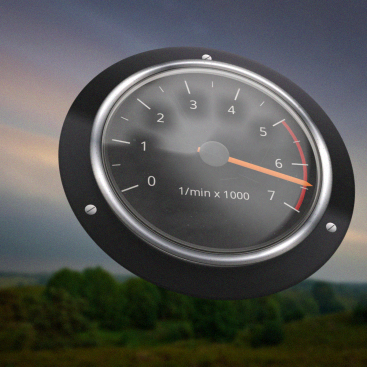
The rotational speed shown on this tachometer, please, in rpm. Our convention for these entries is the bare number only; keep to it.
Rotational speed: 6500
